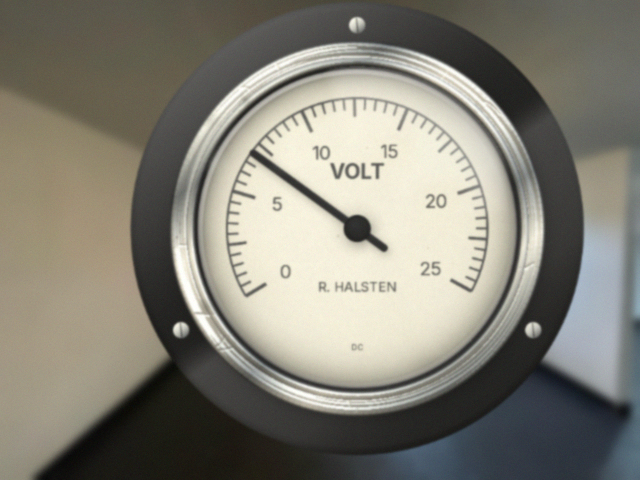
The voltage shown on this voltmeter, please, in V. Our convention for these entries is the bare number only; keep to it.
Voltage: 7
